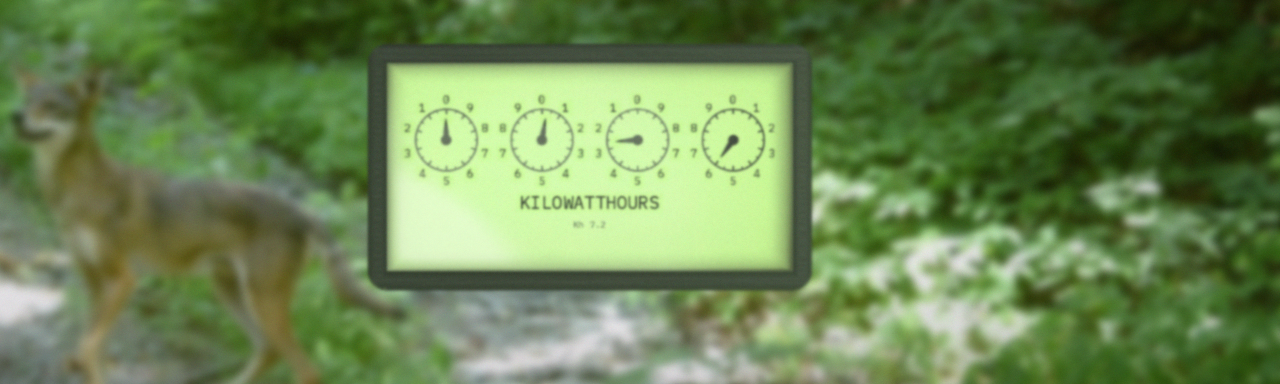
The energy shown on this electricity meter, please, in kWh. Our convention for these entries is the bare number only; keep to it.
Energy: 26
